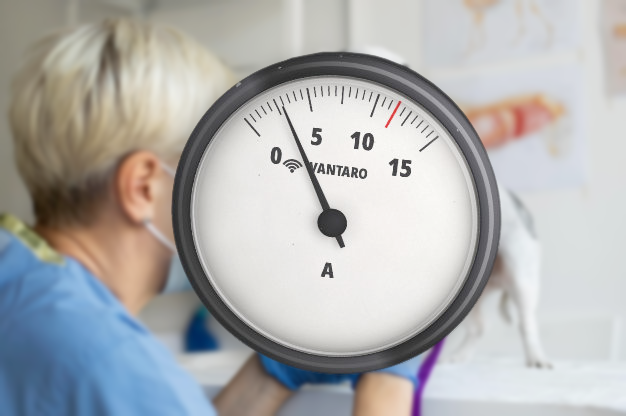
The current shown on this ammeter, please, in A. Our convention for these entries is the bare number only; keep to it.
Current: 3
